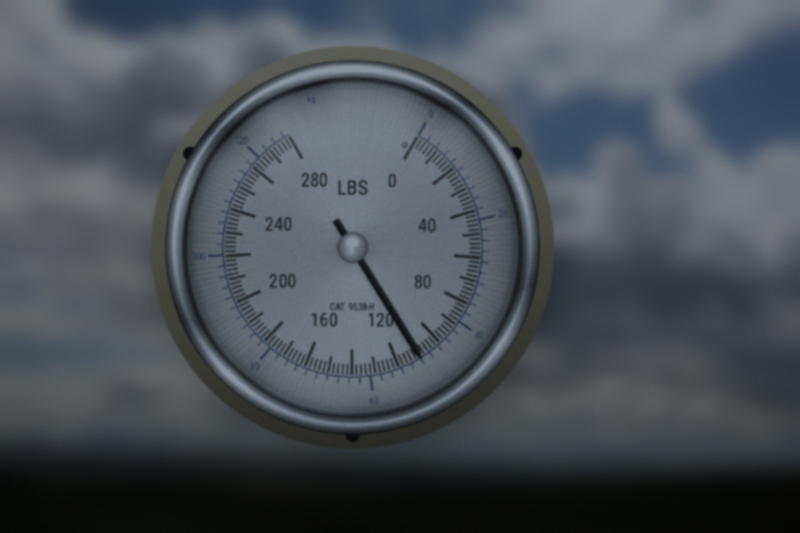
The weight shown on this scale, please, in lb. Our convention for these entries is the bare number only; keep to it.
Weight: 110
